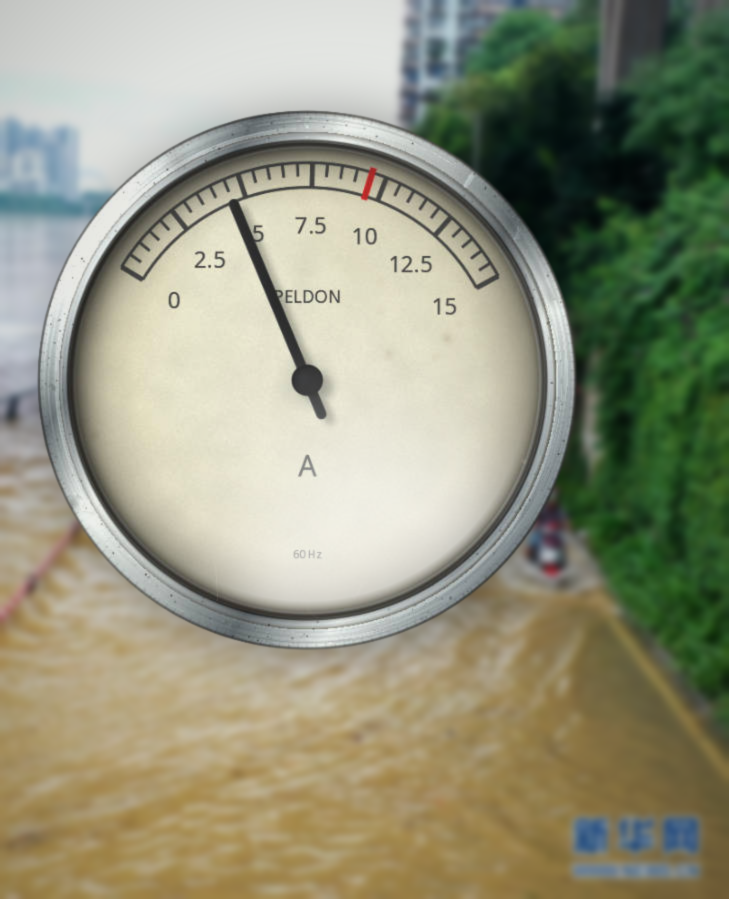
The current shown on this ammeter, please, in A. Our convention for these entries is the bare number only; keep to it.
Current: 4.5
